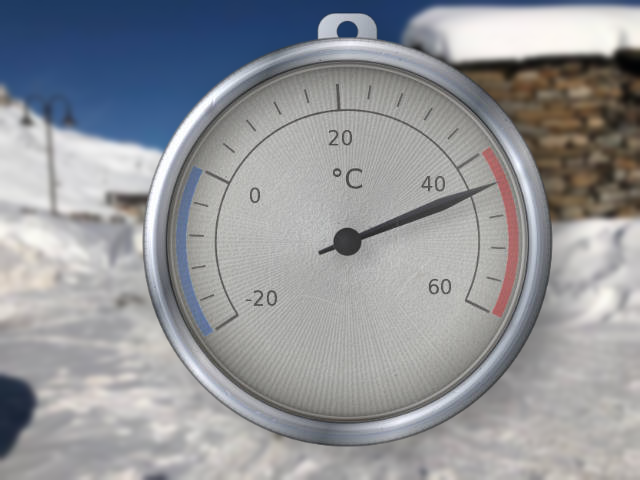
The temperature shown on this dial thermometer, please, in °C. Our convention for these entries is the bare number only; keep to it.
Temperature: 44
